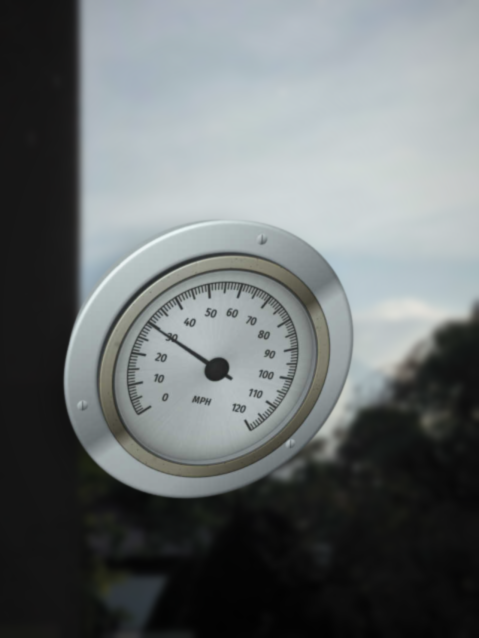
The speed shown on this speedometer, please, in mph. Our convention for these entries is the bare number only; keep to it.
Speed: 30
